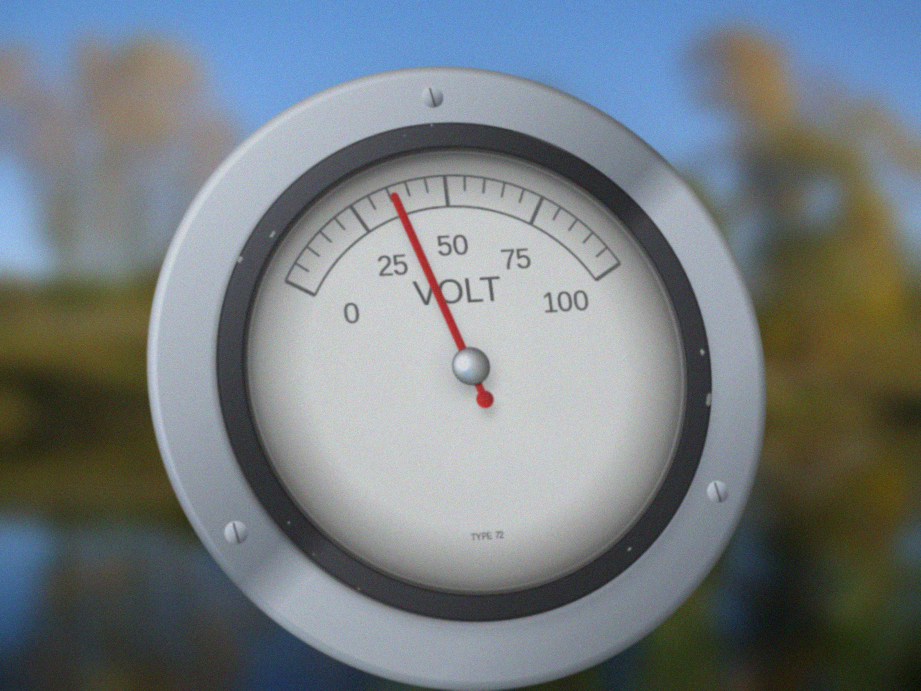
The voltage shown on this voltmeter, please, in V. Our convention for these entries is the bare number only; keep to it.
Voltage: 35
